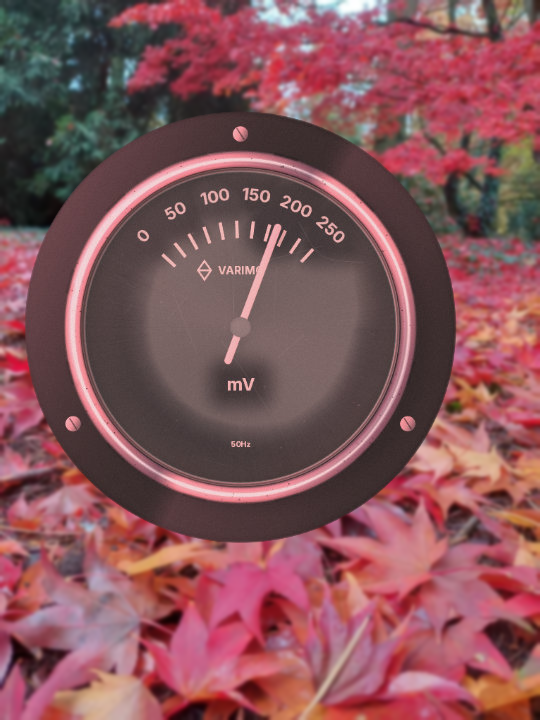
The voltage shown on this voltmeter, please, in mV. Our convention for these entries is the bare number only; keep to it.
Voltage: 187.5
